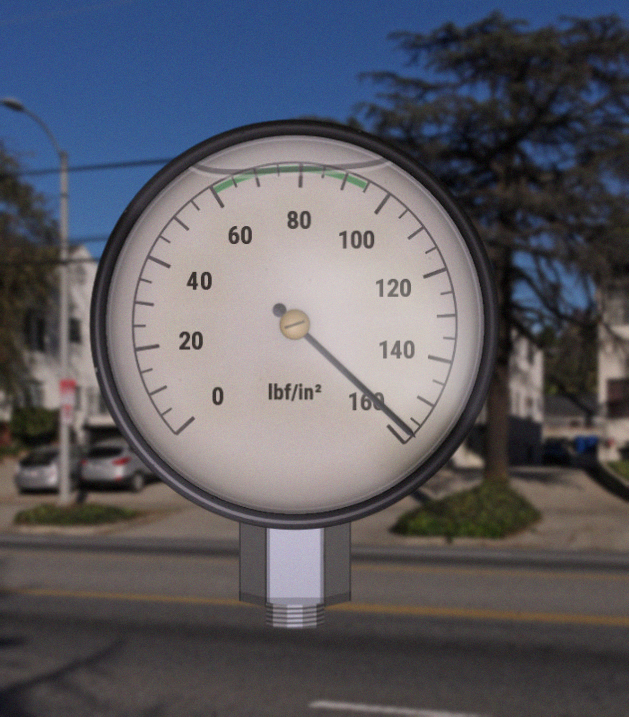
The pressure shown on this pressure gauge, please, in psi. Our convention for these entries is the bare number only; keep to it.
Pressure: 157.5
